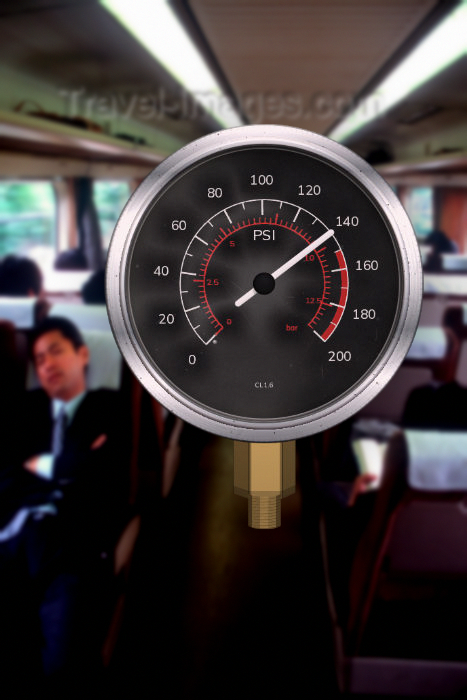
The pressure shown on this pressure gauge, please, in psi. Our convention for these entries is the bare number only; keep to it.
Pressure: 140
